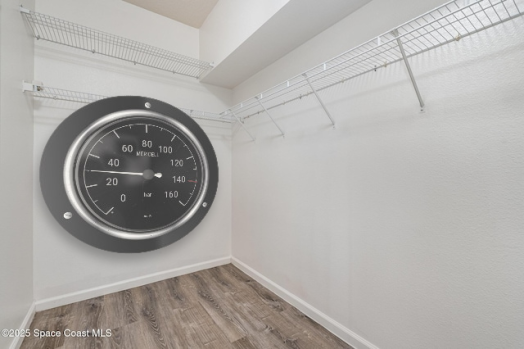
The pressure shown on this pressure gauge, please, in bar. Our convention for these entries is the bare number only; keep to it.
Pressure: 30
